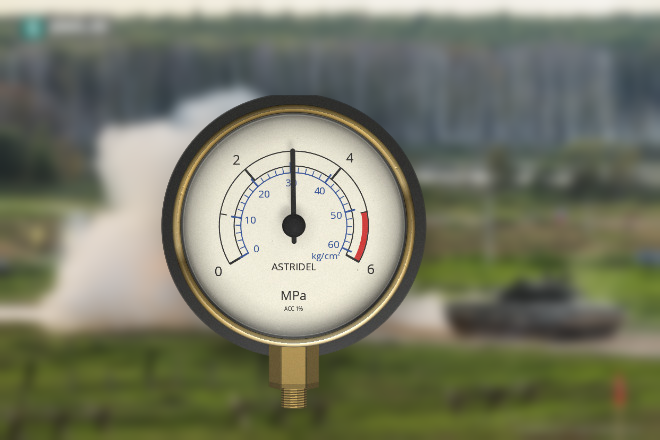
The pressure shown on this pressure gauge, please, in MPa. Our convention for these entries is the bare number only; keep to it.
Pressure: 3
